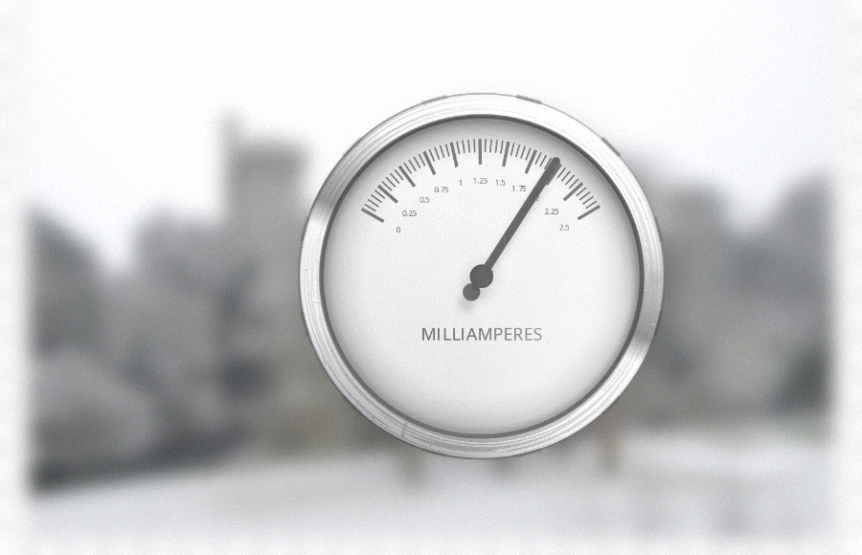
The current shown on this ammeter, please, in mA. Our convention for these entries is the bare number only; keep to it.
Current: 1.95
